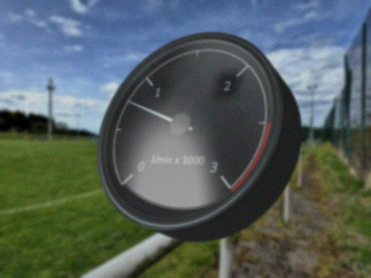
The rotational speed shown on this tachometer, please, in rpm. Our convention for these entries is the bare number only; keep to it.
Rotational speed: 750
